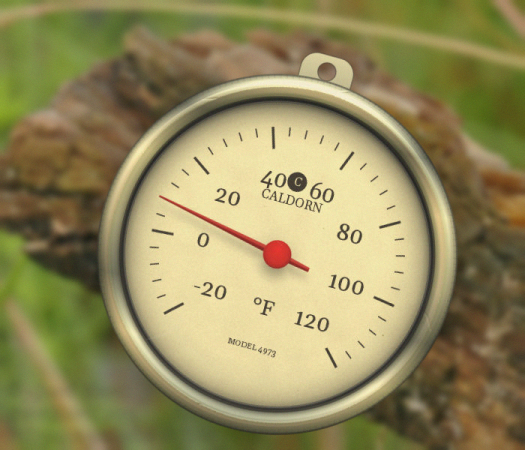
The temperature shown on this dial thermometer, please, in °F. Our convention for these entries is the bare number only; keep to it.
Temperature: 8
